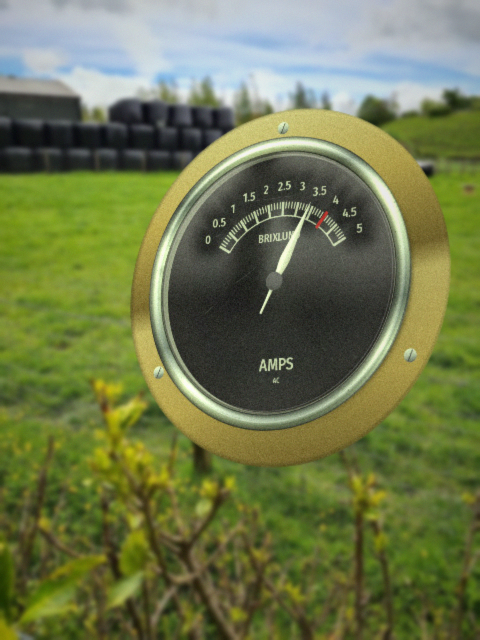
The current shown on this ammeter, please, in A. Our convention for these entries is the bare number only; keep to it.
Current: 3.5
